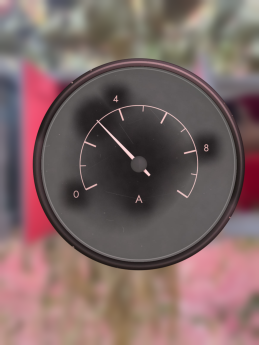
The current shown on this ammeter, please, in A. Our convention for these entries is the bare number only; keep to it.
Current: 3
